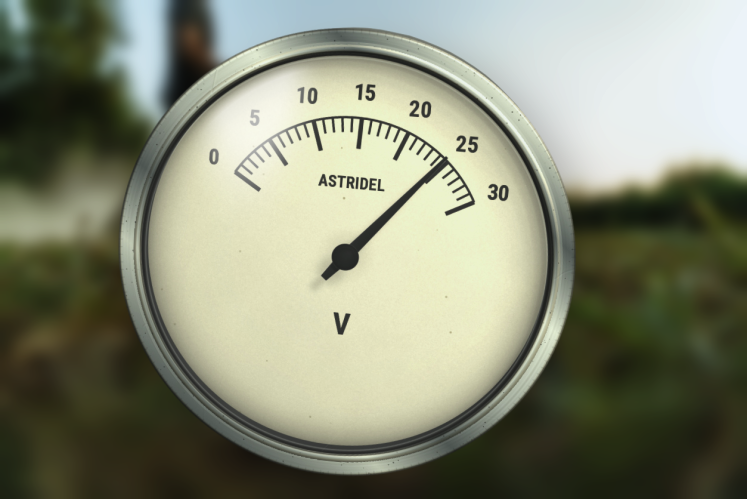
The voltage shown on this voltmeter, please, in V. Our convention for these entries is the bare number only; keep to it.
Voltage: 24.5
